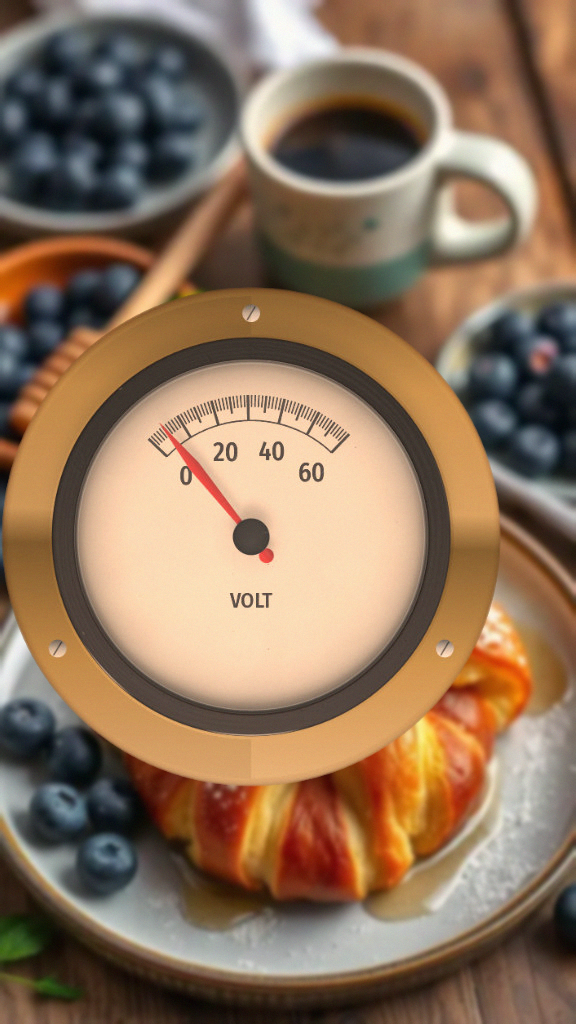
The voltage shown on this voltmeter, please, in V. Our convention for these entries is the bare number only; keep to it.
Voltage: 5
